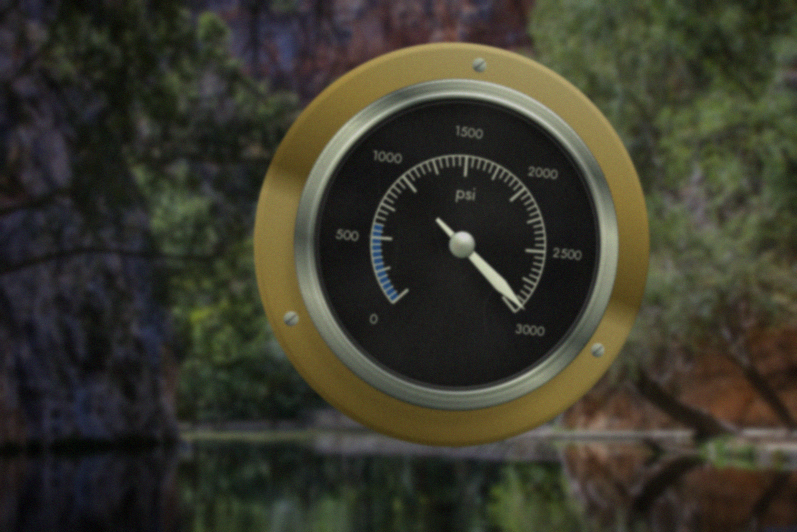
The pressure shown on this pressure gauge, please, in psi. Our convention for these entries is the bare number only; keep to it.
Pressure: 2950
